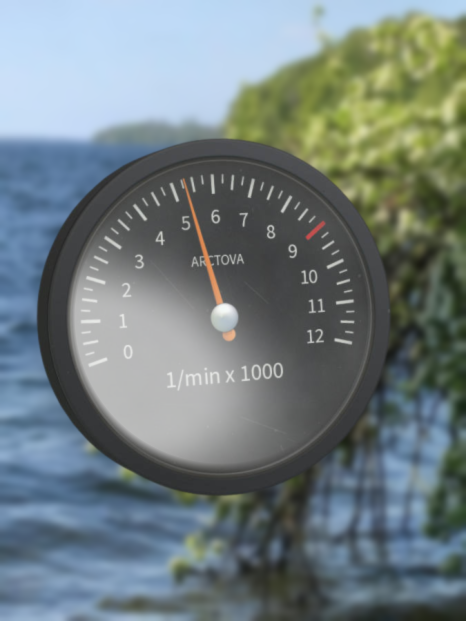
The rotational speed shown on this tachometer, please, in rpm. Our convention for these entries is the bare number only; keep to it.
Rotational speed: 5250
